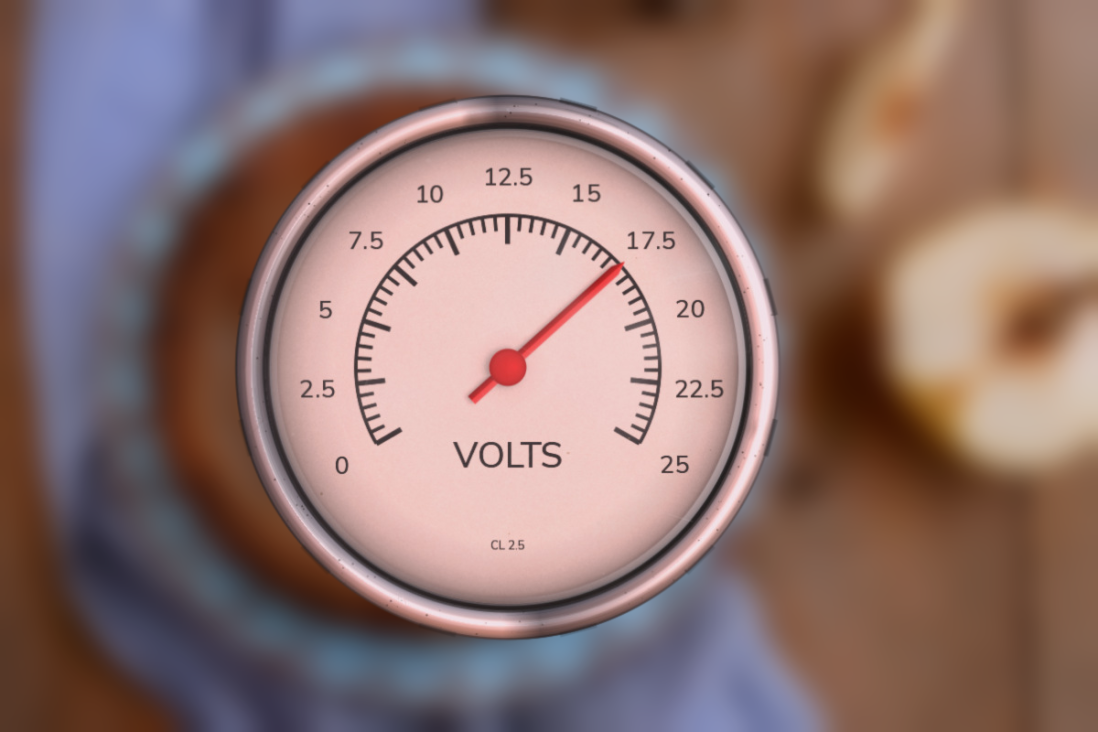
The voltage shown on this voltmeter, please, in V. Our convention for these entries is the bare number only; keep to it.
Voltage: 17.5
